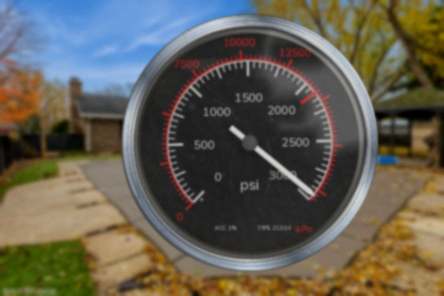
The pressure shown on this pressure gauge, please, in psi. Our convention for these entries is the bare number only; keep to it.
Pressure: 2950
